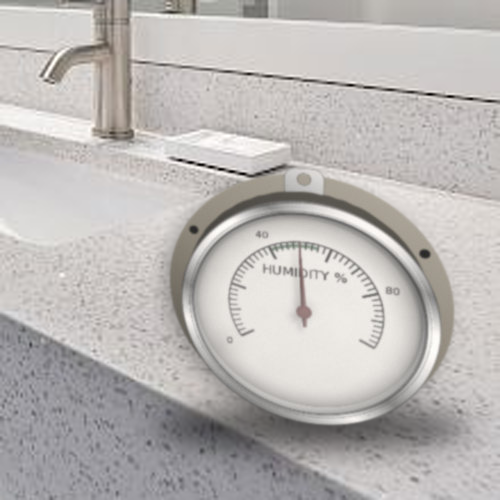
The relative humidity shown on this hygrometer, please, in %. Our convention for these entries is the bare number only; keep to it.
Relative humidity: 50
